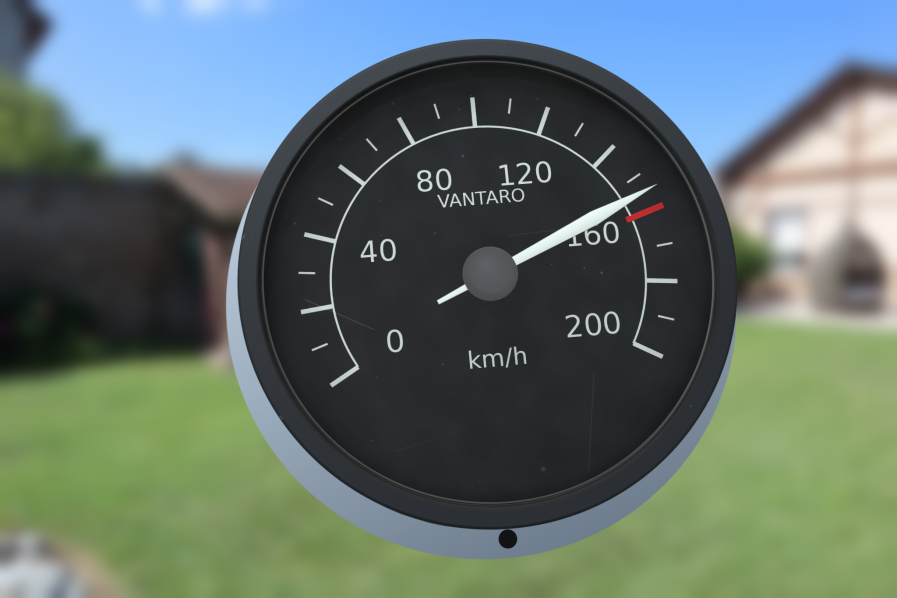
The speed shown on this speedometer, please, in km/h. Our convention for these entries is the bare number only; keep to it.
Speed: 155
